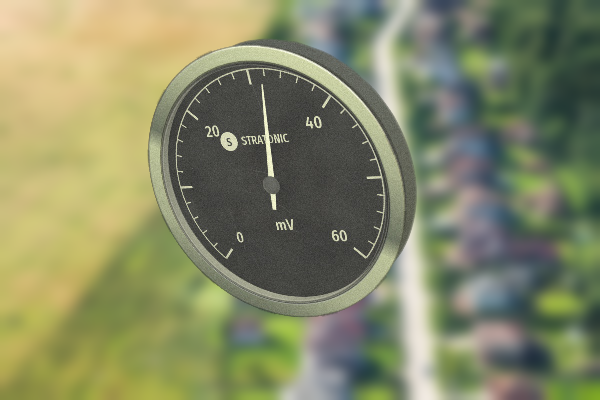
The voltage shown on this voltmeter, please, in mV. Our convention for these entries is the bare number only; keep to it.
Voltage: 32
